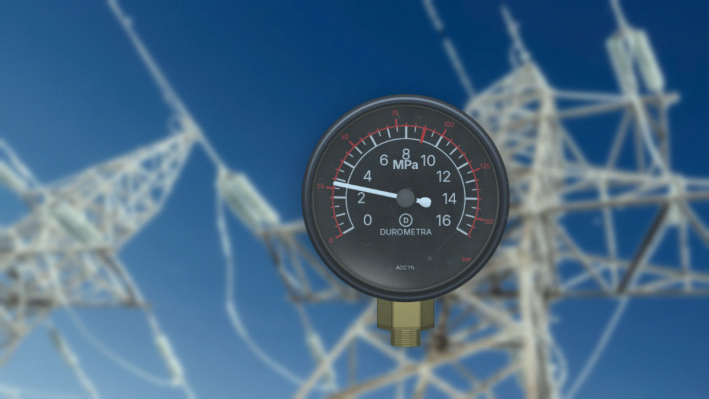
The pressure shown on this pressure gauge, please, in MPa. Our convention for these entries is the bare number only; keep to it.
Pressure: 2.75
